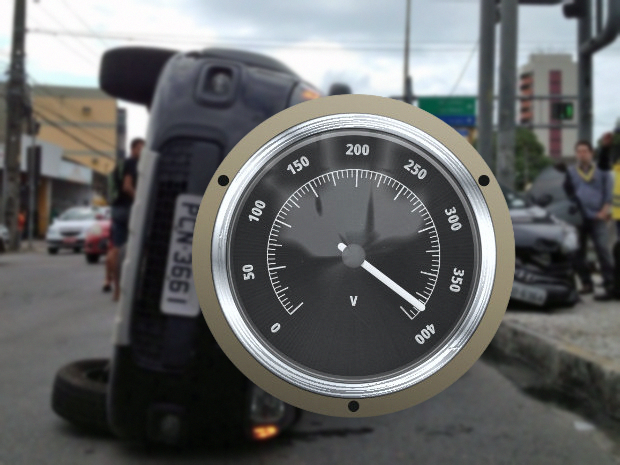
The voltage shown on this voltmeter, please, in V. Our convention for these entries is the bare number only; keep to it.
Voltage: 385
